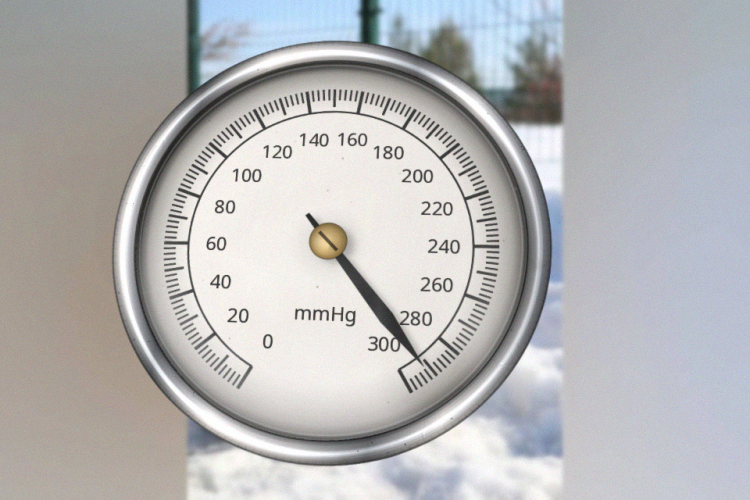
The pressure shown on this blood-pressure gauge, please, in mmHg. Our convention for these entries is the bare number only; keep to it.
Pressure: 292
